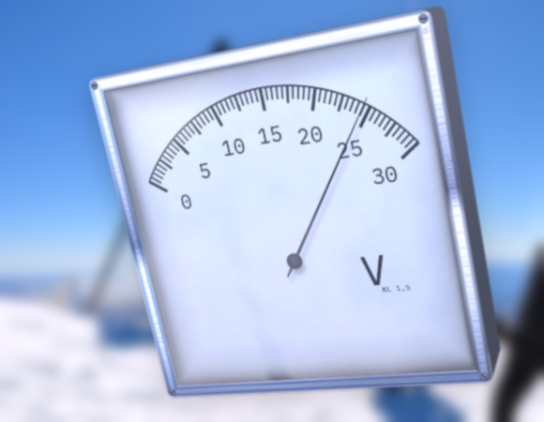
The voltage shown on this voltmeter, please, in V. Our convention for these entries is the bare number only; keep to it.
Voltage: 24.5
